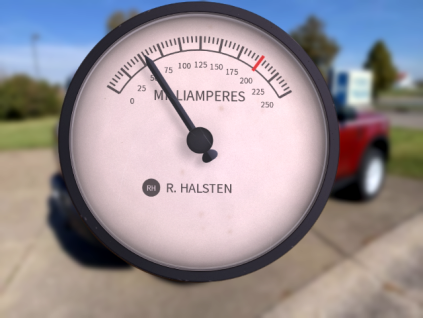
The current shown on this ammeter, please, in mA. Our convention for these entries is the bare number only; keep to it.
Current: 55
